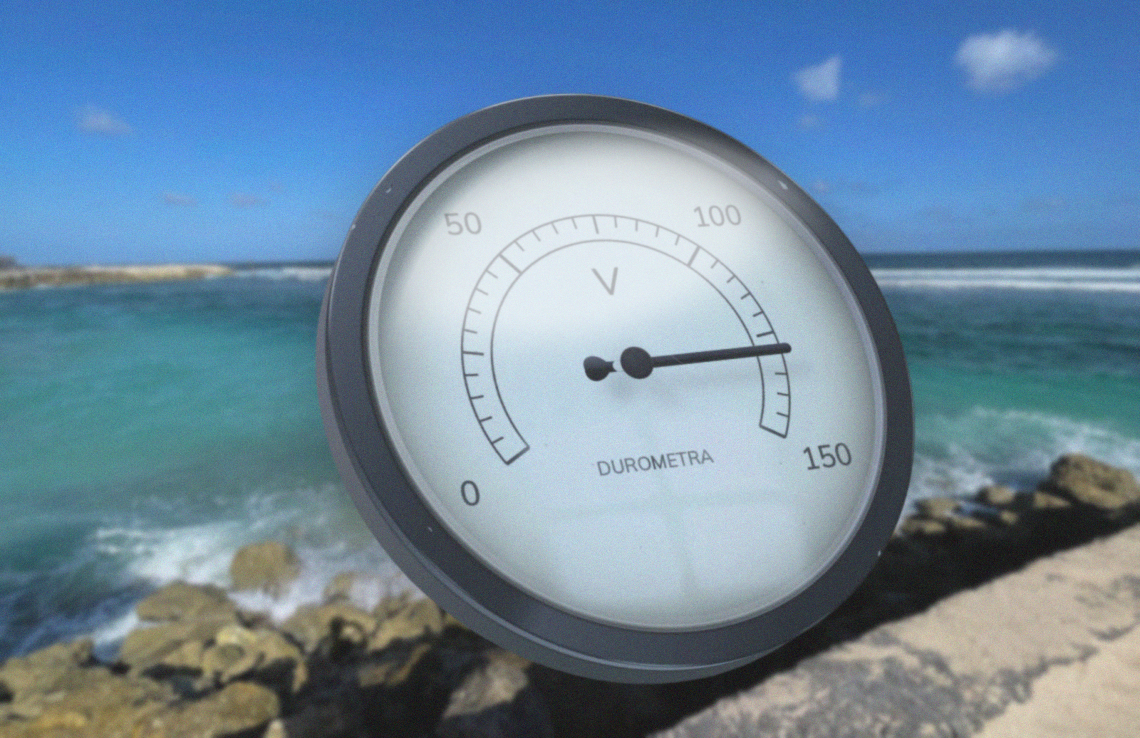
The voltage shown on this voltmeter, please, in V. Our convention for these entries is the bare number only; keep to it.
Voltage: 130
